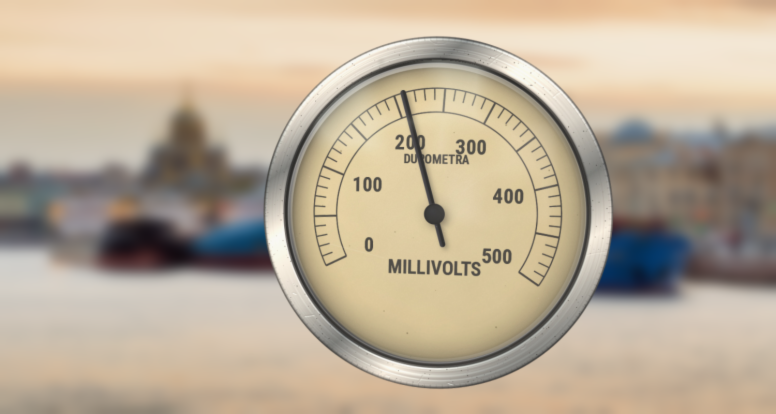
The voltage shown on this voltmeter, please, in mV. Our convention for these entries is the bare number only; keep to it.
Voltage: 210
